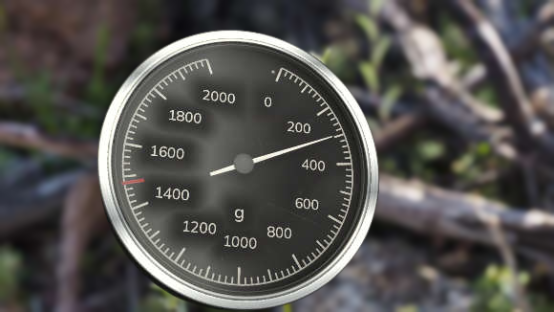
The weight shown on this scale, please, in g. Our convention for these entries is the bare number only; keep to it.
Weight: 300
